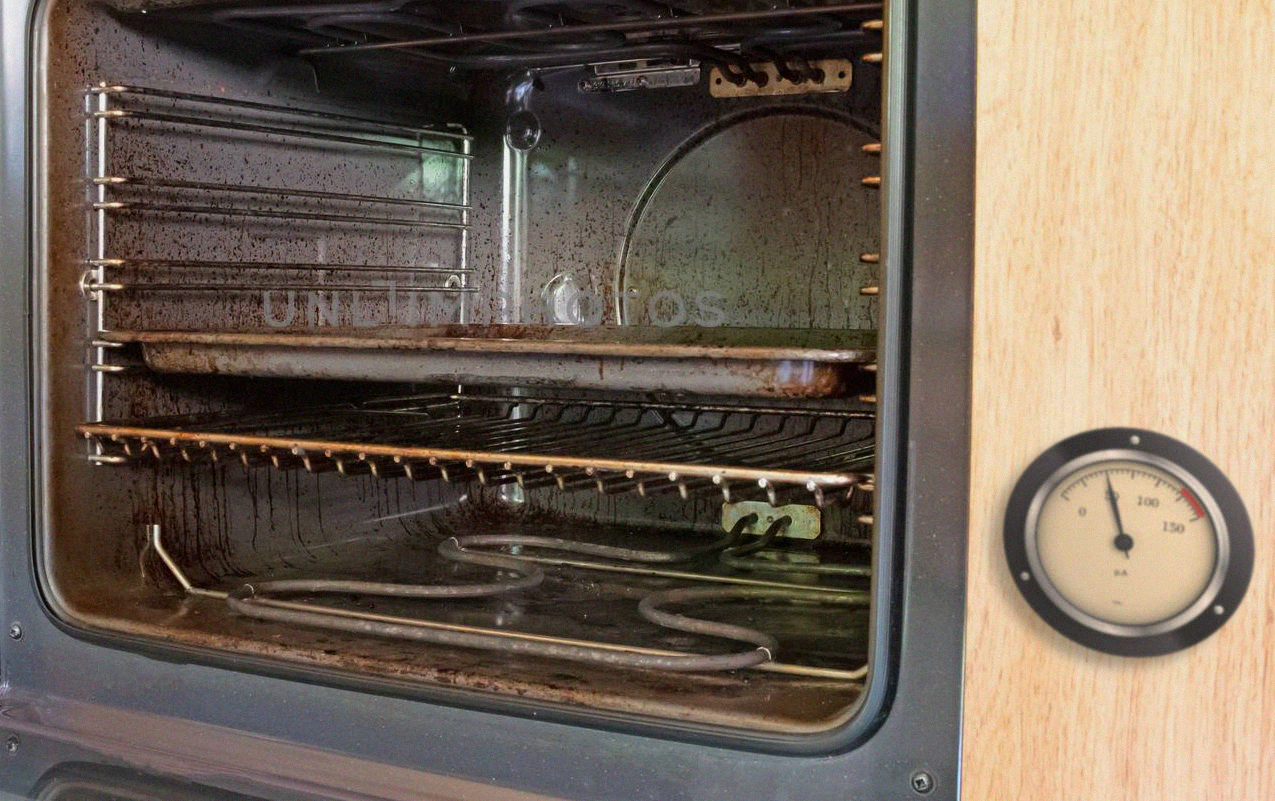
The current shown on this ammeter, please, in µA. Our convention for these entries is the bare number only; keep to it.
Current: 50
